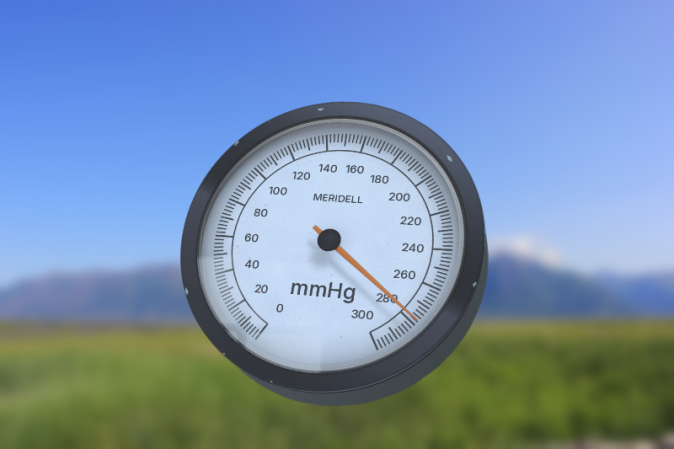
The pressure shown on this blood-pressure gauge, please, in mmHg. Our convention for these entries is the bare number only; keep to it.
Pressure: 278
